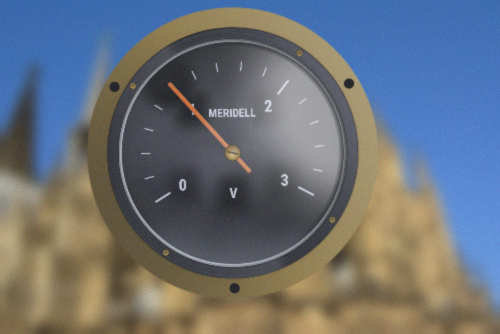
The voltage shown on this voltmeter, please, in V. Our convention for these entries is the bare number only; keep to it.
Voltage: 1
